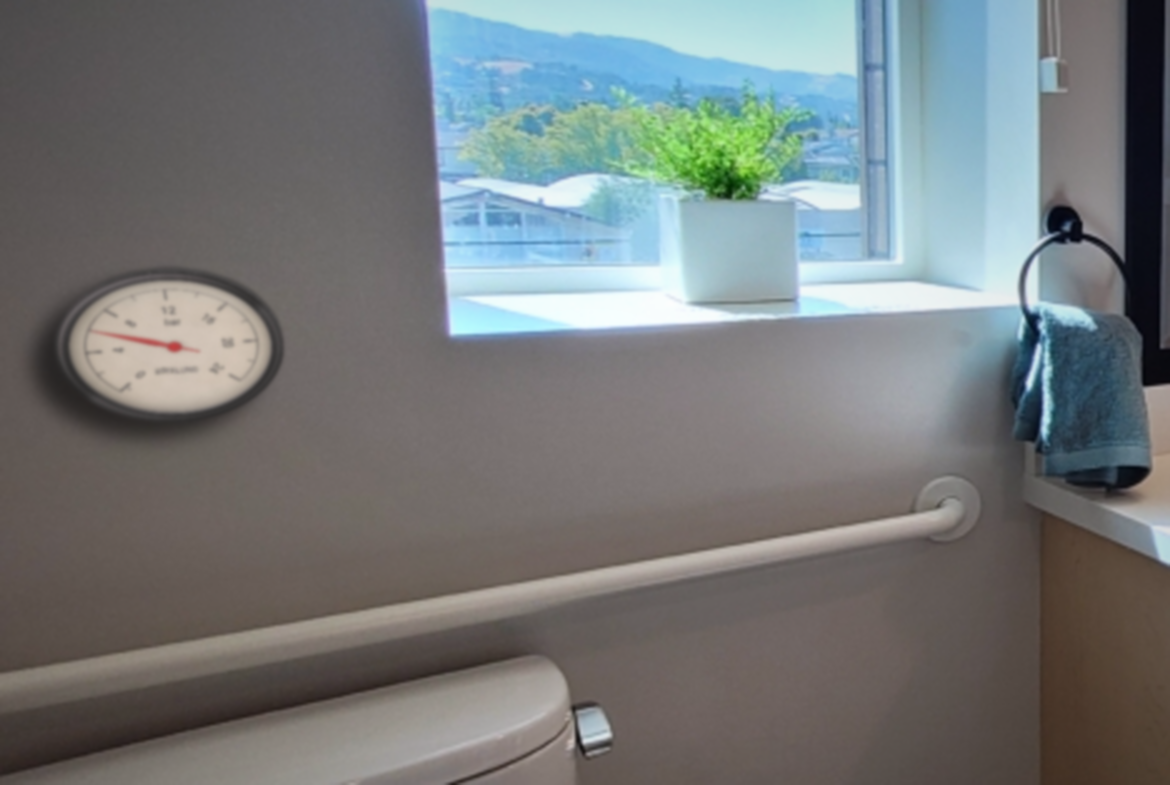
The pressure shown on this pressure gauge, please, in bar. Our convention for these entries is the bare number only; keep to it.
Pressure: 6
